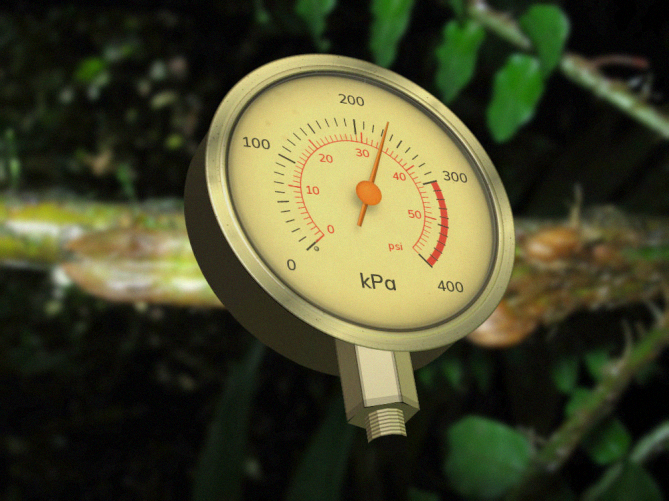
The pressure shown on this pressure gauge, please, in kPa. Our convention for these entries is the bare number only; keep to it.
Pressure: 230
